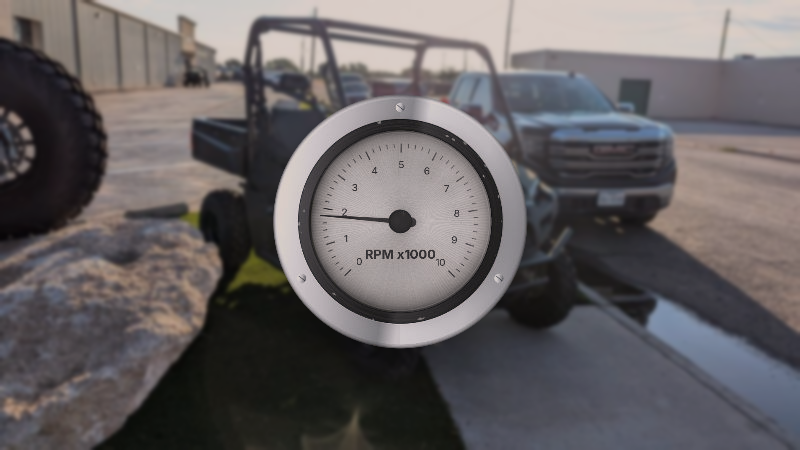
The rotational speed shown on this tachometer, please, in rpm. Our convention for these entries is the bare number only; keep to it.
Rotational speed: 1800
